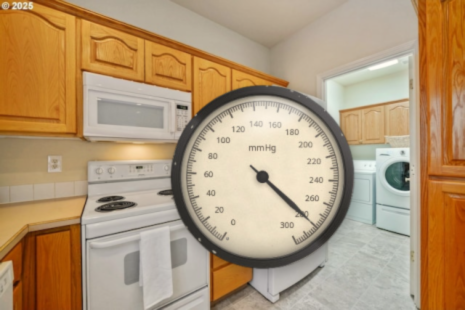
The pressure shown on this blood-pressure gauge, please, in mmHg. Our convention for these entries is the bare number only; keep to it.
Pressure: 280
